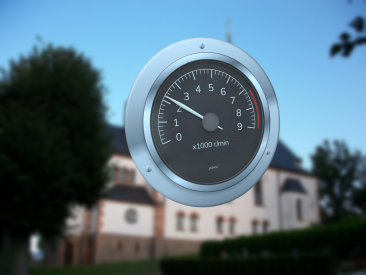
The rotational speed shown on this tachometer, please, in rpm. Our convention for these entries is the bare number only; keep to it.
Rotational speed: 2200
